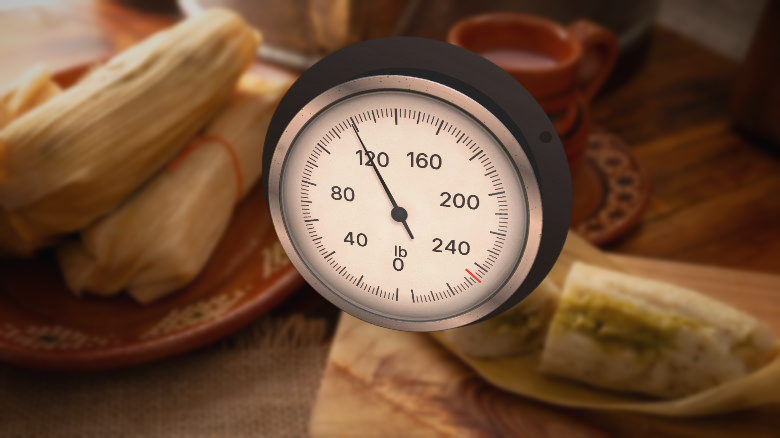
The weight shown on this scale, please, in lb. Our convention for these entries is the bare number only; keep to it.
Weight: 120
